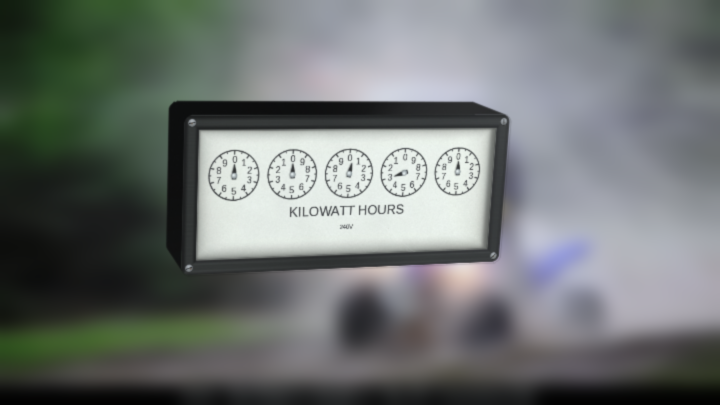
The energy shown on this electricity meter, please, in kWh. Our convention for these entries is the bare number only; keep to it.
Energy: 30
